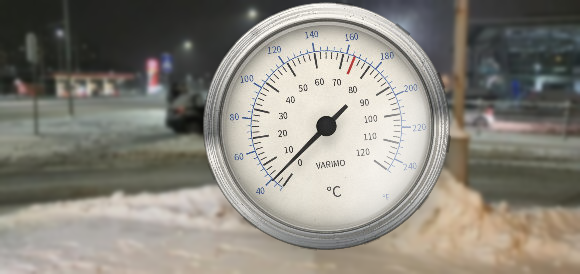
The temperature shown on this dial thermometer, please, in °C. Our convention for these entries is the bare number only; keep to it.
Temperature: 4
